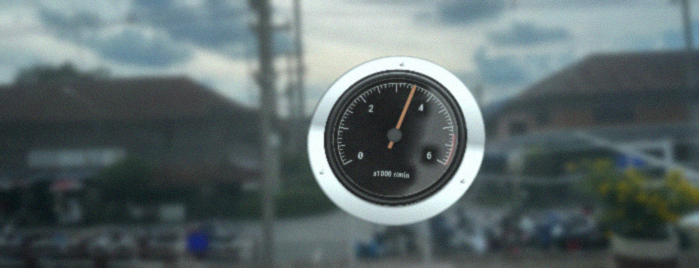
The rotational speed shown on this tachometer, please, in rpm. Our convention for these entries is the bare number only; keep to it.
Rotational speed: 3500
